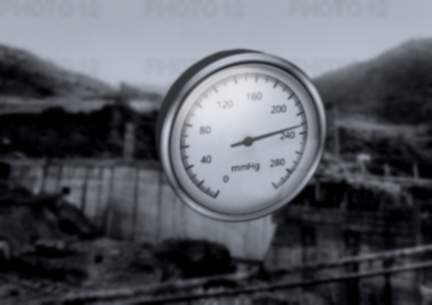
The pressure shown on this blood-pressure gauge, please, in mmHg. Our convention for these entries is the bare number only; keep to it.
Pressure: 230
